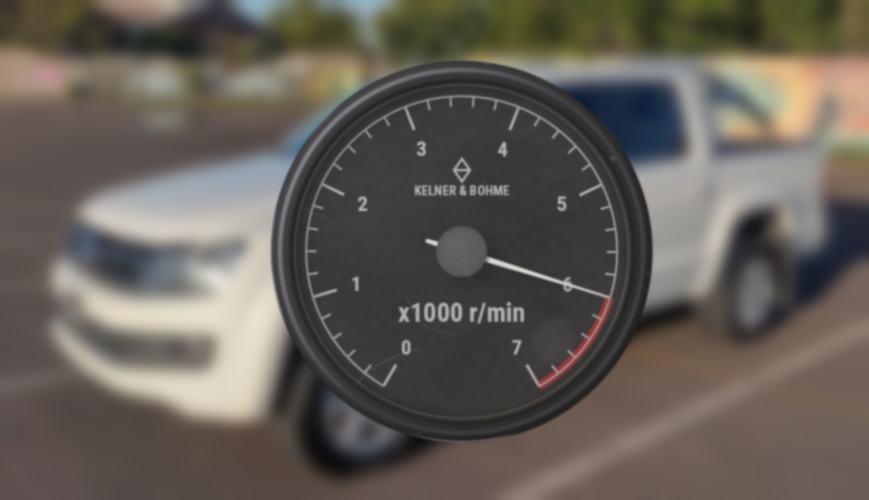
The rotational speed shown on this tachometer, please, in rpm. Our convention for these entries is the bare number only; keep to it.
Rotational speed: 6000
